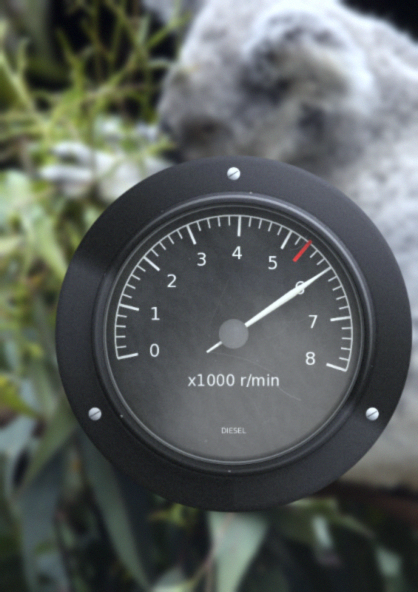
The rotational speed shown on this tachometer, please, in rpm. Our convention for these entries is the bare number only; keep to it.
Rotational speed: 6000
